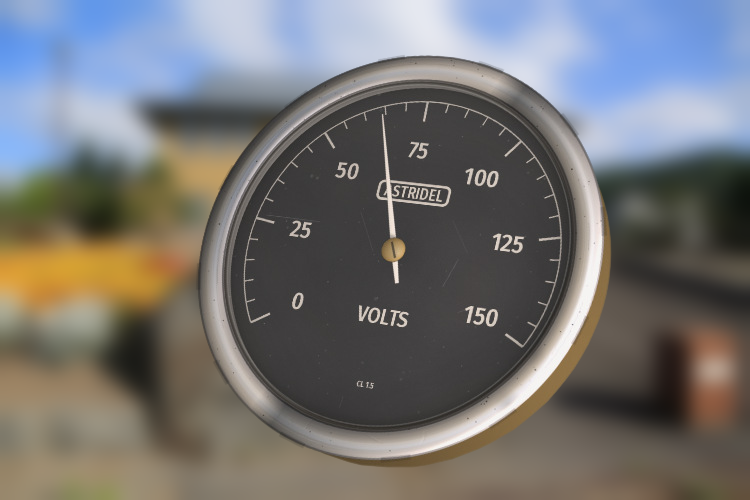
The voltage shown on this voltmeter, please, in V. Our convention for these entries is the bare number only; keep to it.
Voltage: 65
